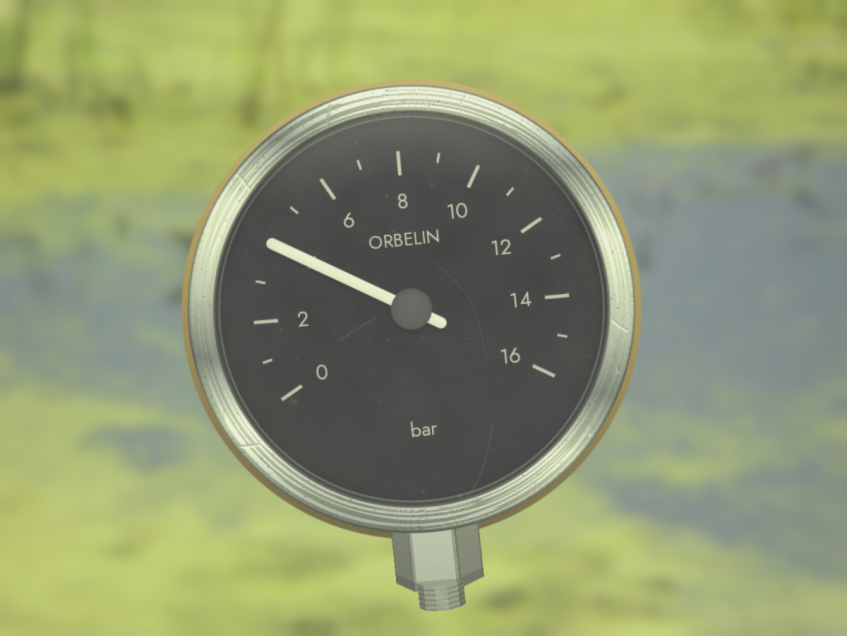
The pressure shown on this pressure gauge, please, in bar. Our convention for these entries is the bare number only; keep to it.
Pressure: 4
